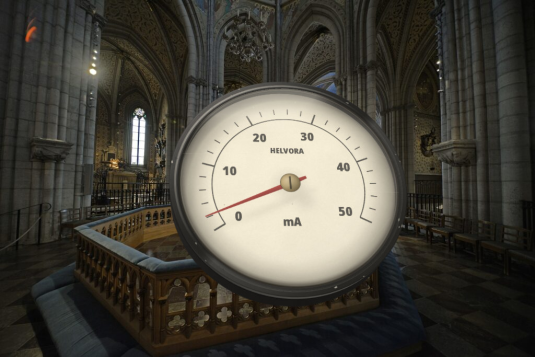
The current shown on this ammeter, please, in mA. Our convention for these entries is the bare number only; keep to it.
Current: 2
